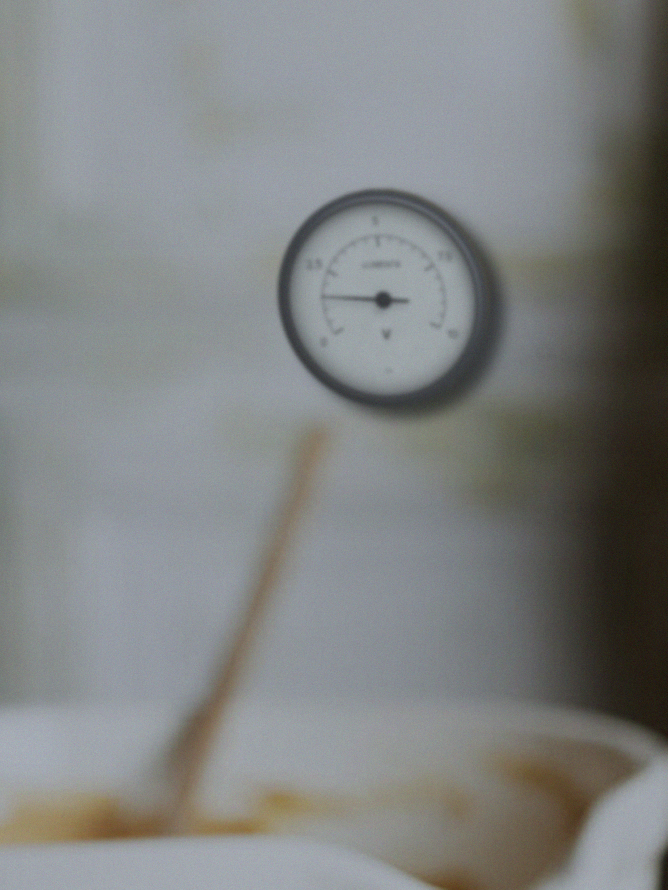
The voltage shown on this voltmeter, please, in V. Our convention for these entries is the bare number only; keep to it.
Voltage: 1.5
